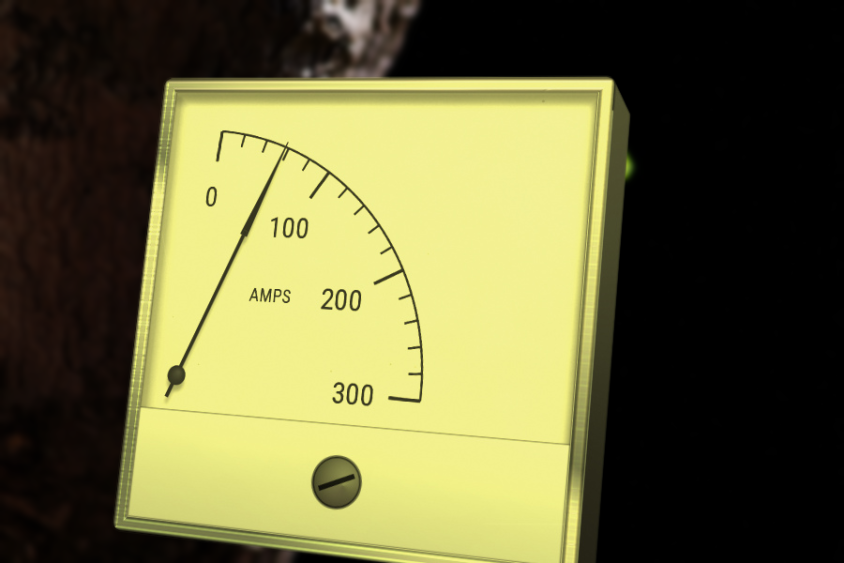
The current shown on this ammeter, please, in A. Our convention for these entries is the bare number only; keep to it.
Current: 60
